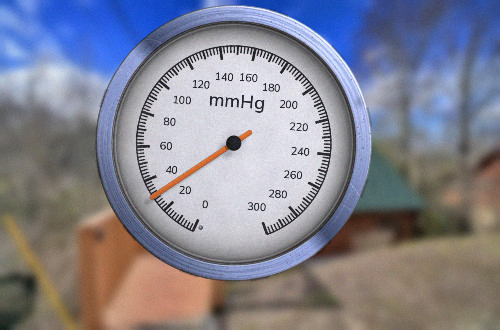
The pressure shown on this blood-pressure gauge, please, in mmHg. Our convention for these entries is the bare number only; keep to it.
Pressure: 30
